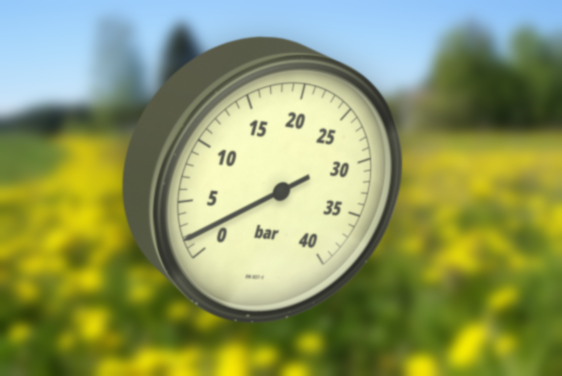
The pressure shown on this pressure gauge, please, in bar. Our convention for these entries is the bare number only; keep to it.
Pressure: 2
